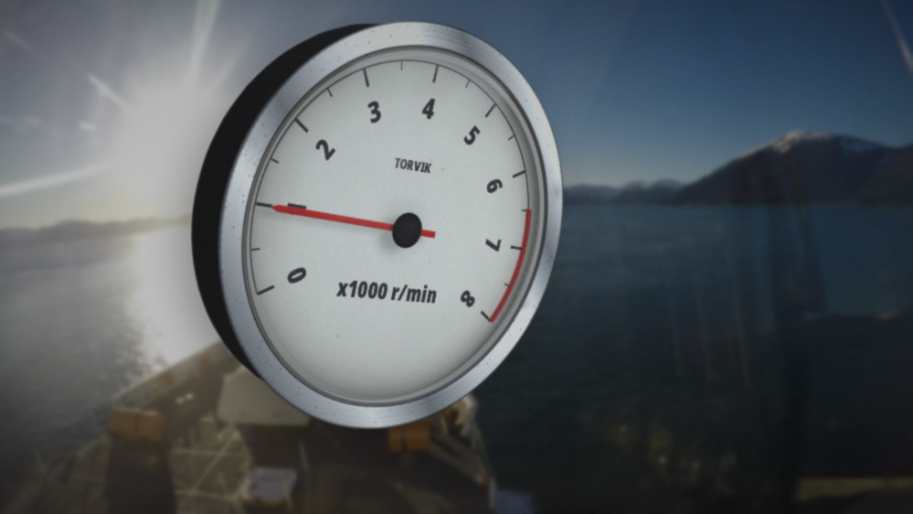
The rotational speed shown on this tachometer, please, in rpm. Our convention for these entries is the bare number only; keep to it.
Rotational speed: 1000
